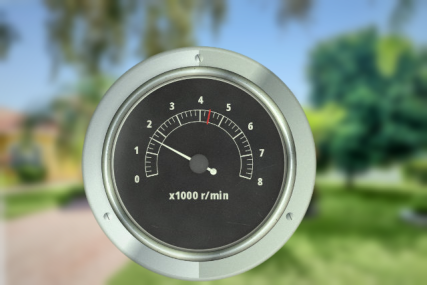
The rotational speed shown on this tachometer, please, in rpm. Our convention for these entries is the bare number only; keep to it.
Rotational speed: 1600
